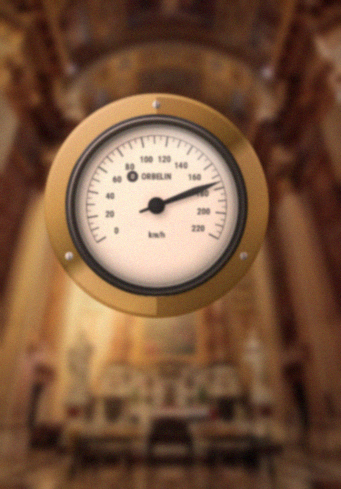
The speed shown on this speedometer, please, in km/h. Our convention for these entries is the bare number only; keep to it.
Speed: 175
